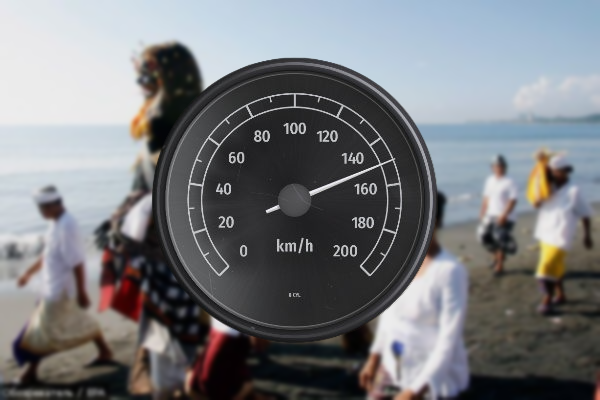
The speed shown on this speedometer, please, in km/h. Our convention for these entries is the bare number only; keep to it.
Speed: 150
